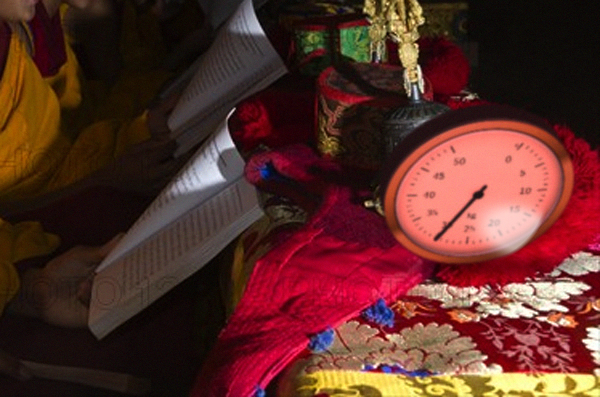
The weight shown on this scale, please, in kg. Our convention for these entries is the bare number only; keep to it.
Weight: 30
